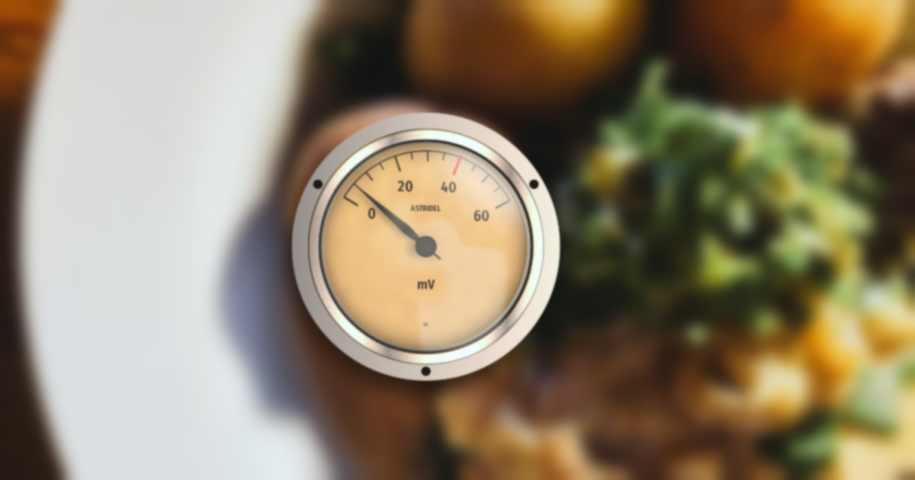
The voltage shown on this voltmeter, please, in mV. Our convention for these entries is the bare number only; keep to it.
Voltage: 5
